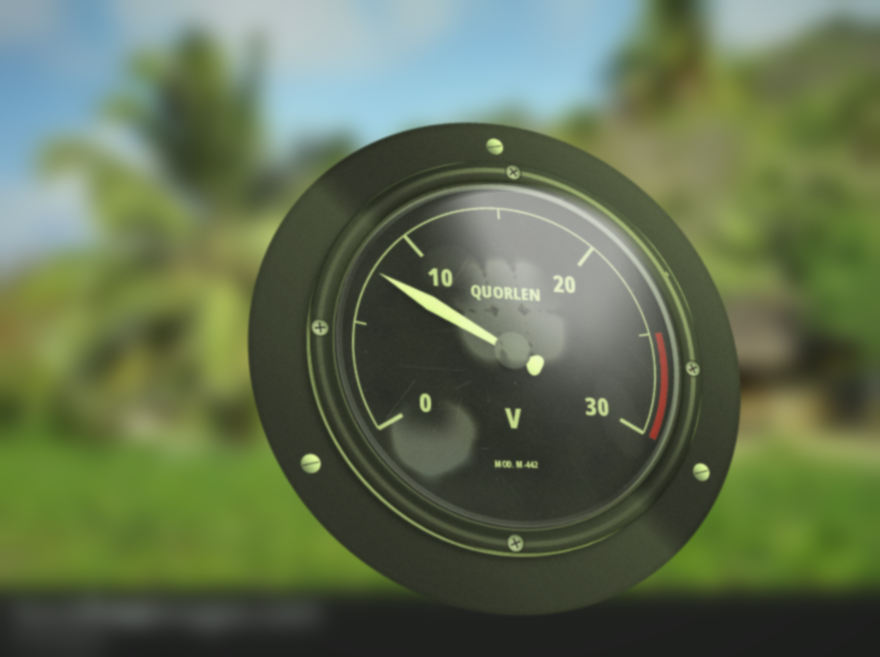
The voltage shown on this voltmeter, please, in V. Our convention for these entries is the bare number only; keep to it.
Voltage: 7.5
